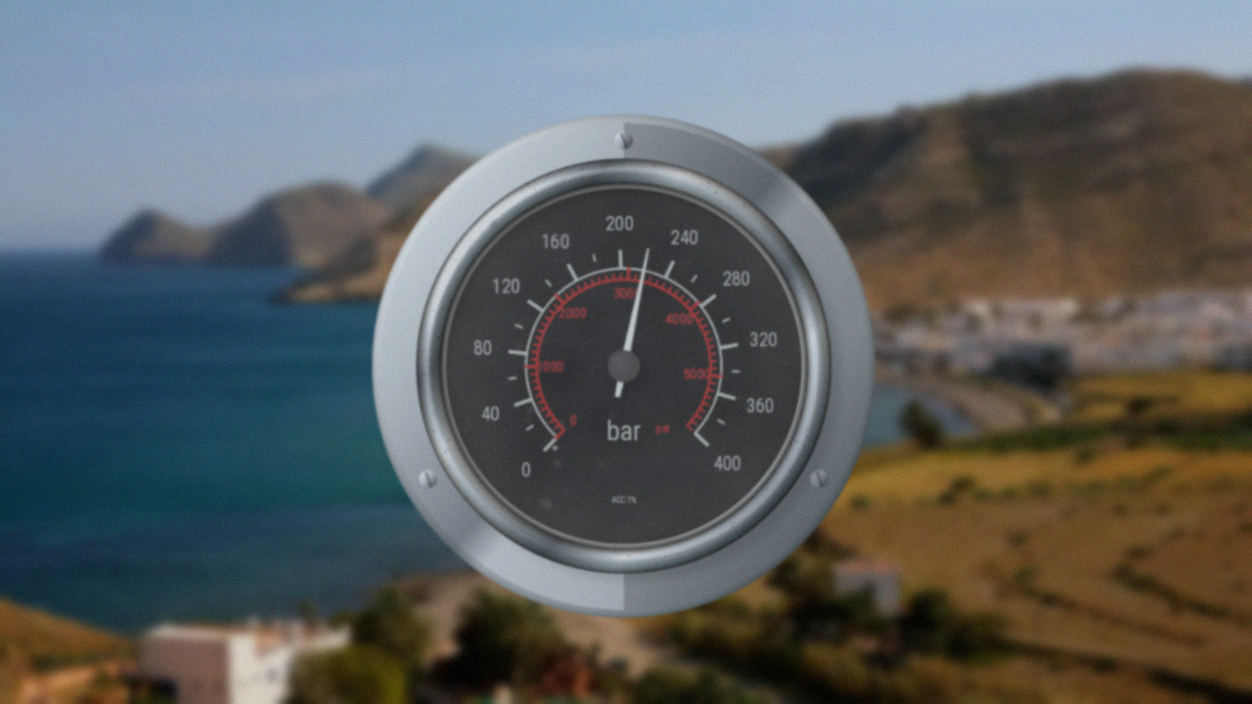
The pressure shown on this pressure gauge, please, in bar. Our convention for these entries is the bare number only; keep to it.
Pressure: 220
